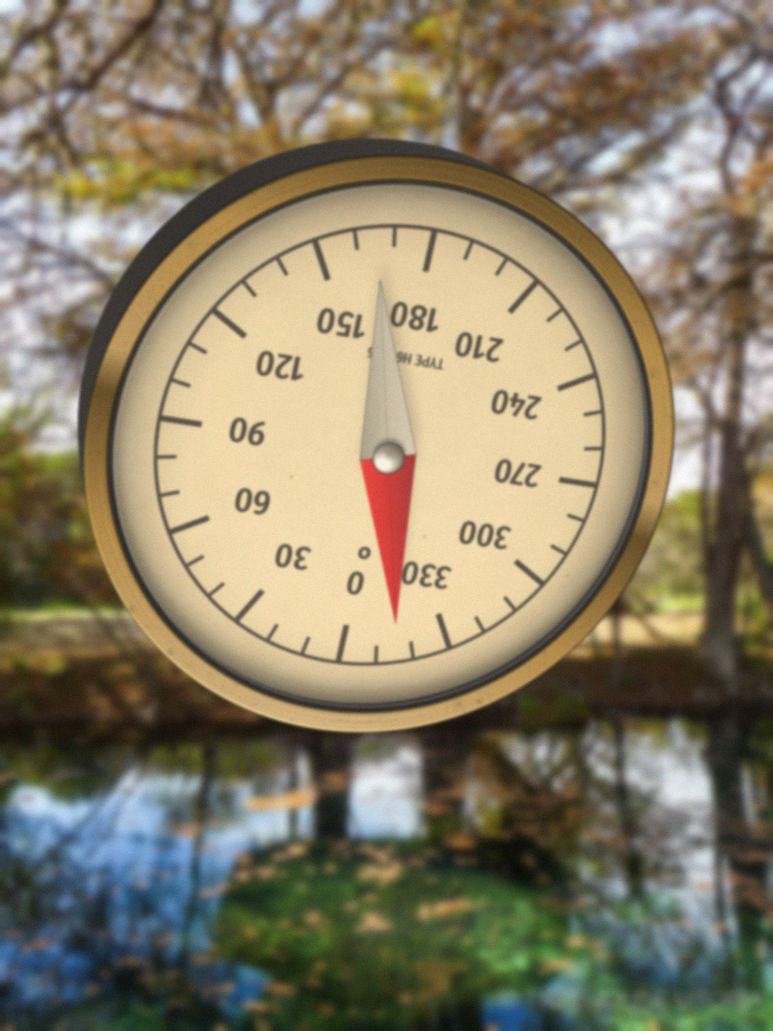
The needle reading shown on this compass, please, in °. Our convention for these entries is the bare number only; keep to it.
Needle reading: 345
